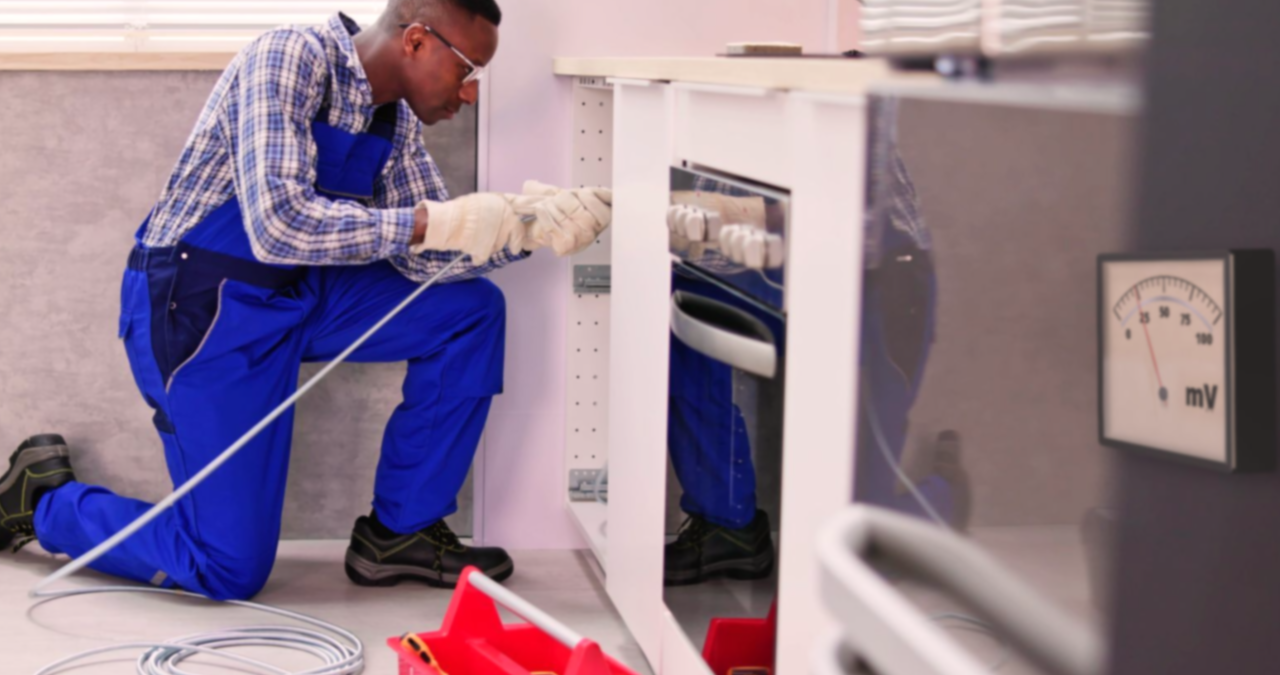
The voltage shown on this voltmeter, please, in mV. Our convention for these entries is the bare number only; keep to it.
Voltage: 25
